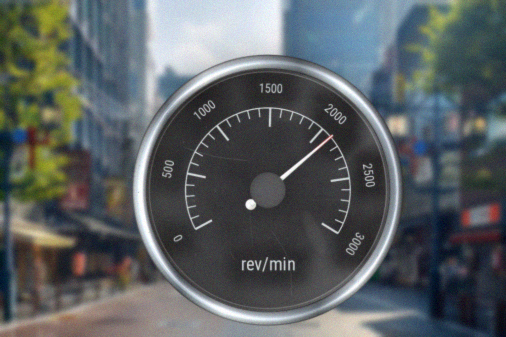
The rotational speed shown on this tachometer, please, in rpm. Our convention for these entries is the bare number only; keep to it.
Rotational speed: 2100
